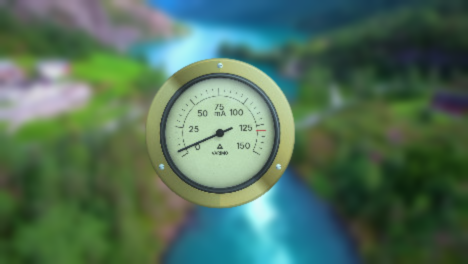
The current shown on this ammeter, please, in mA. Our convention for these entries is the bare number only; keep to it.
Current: 5
